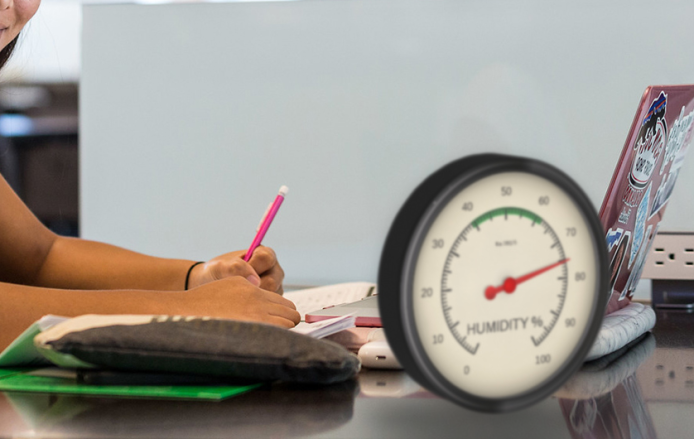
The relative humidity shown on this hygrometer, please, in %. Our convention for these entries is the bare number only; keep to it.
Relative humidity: 75
